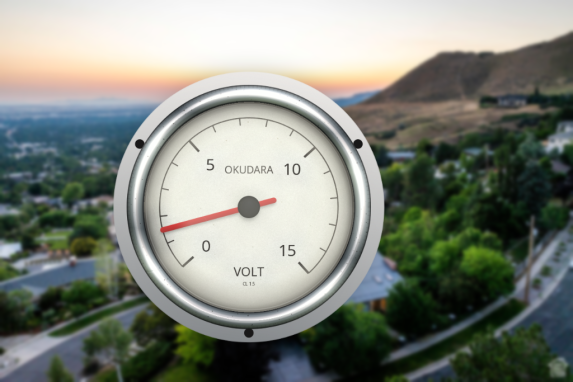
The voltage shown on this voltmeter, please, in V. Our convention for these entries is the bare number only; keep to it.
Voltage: 1.5
